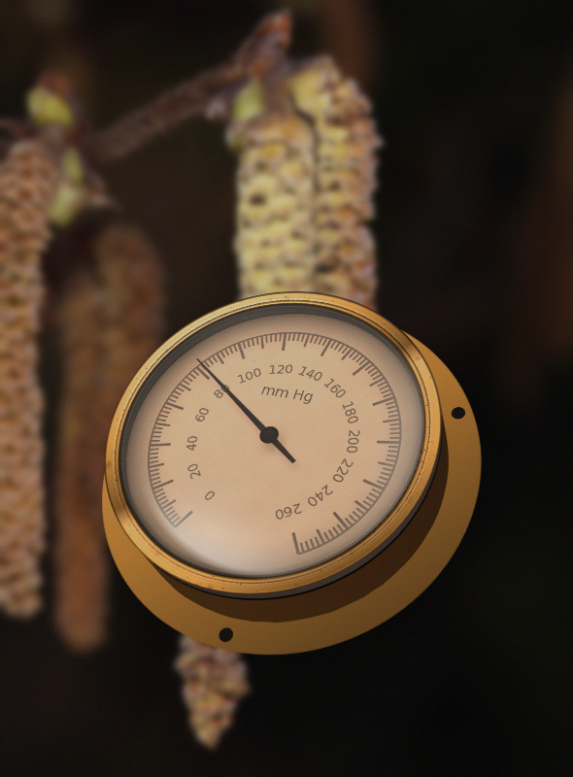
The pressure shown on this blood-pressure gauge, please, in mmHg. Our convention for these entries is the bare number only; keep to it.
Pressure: 82
